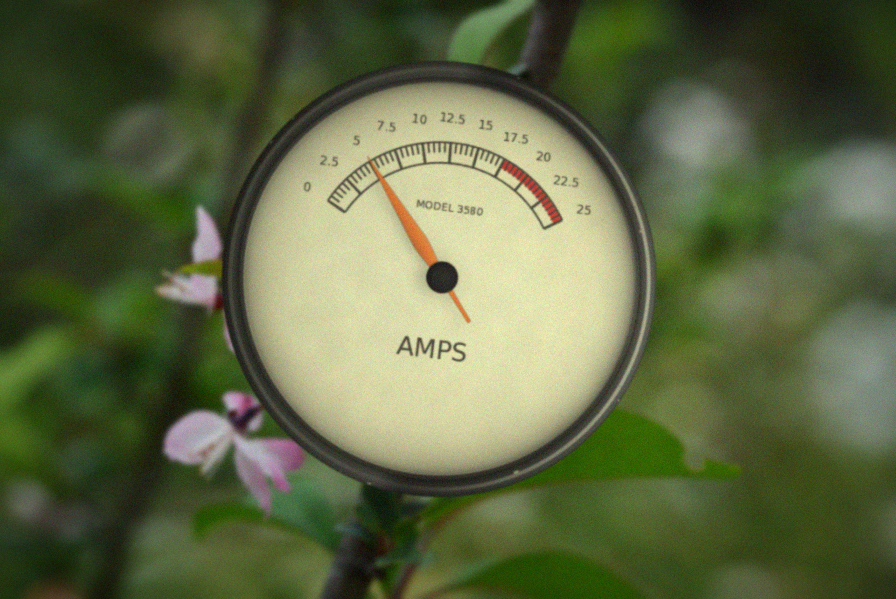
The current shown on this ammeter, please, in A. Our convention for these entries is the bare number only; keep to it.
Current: 5
